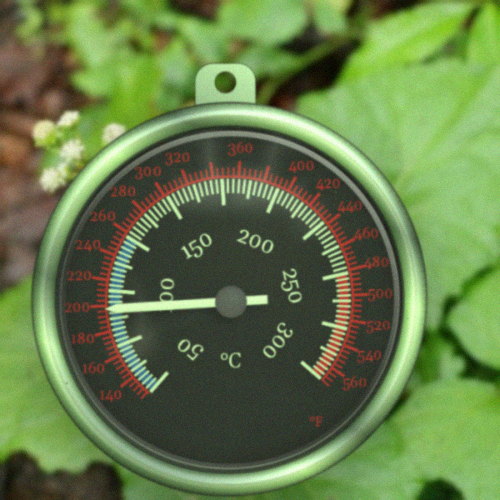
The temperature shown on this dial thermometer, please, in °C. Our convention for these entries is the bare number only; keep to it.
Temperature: 92.5
